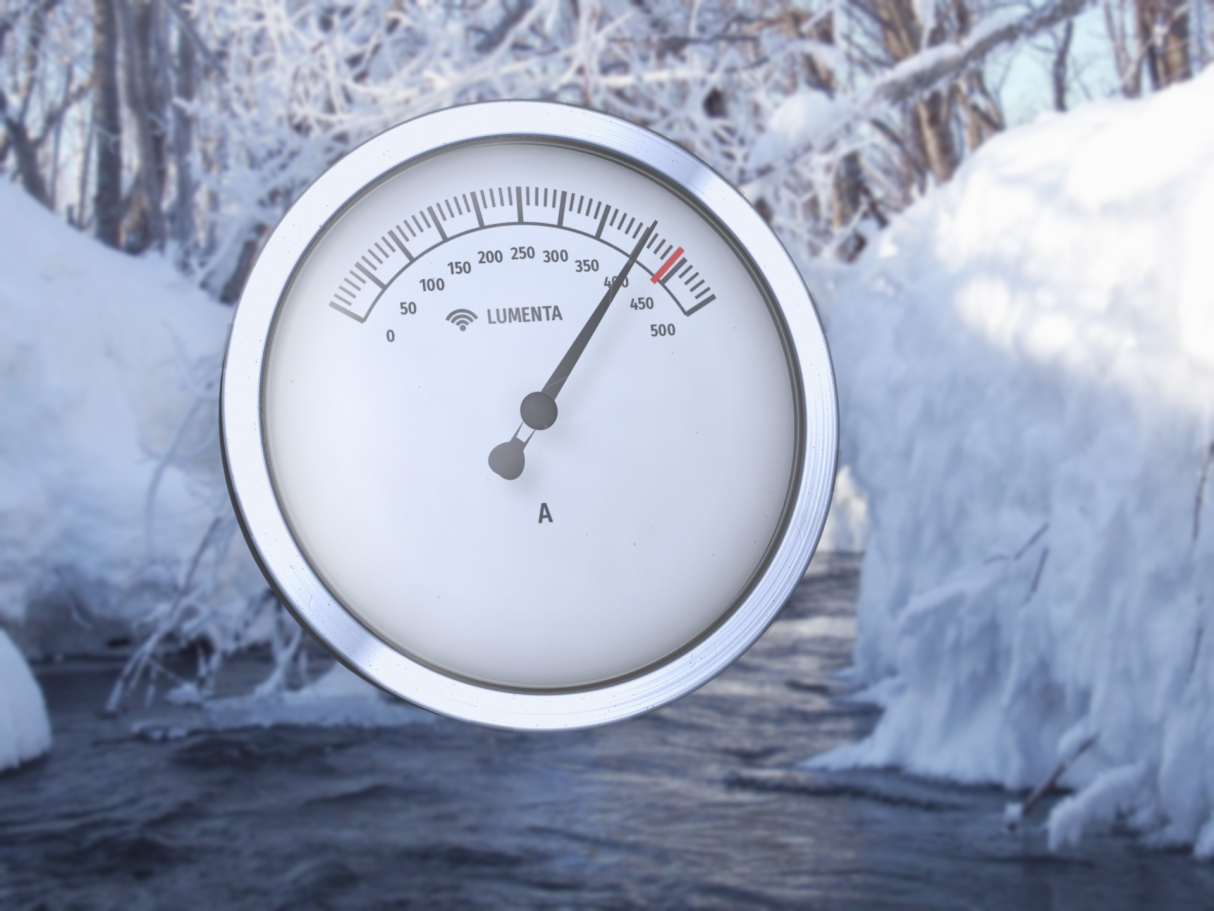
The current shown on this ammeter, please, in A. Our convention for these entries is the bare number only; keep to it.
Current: 400
